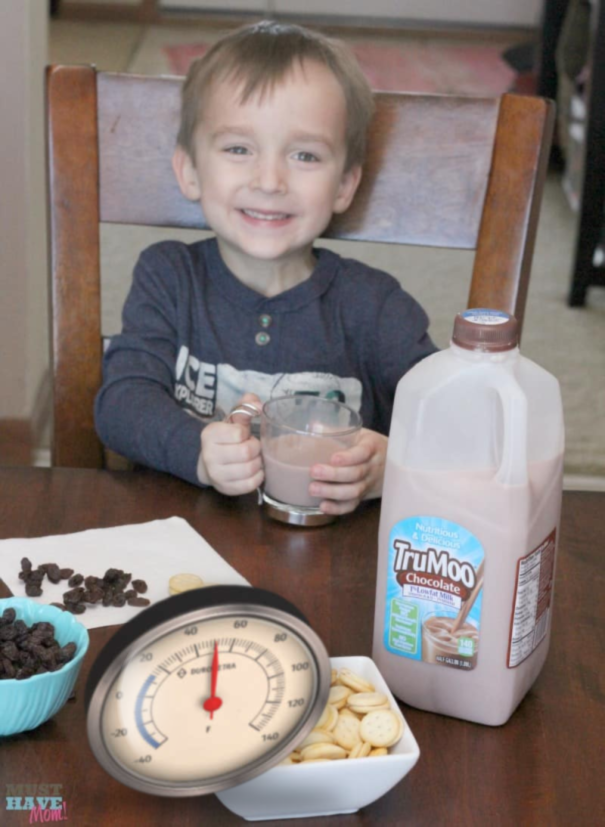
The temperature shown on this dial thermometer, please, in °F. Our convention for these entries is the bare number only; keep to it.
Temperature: 50
